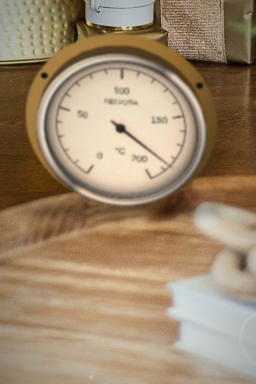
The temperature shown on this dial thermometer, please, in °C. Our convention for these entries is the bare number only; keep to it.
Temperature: 185
